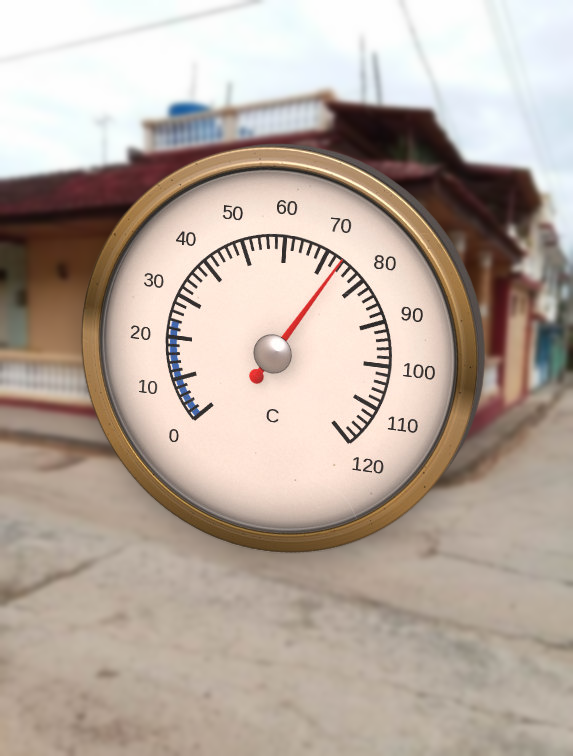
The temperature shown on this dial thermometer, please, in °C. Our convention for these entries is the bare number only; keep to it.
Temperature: 74
